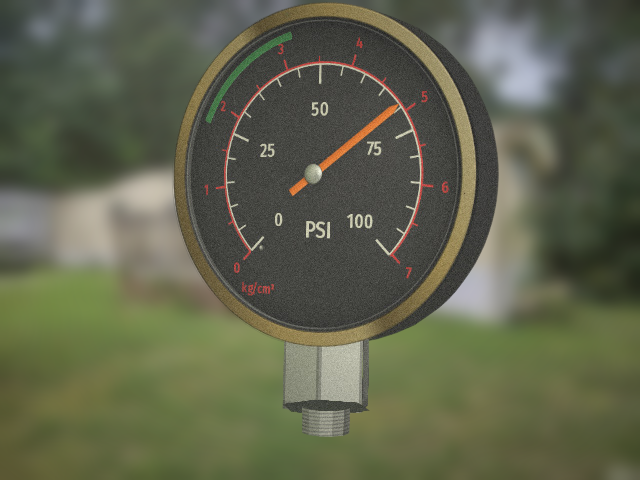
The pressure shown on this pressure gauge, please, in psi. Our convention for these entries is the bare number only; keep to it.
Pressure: 70
